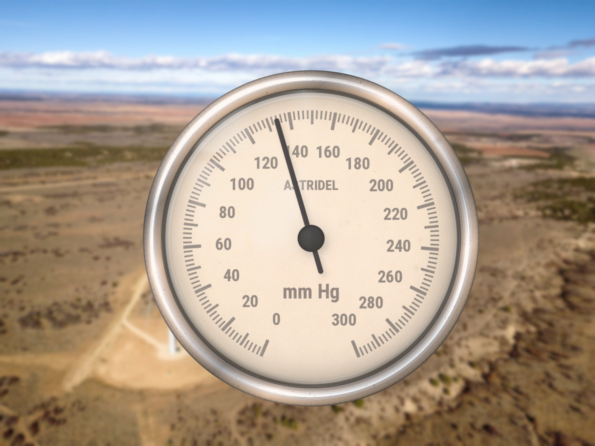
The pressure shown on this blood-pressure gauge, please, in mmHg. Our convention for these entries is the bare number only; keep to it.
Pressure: 134
